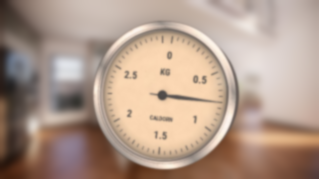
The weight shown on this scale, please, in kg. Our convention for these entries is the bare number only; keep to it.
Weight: 0.75
